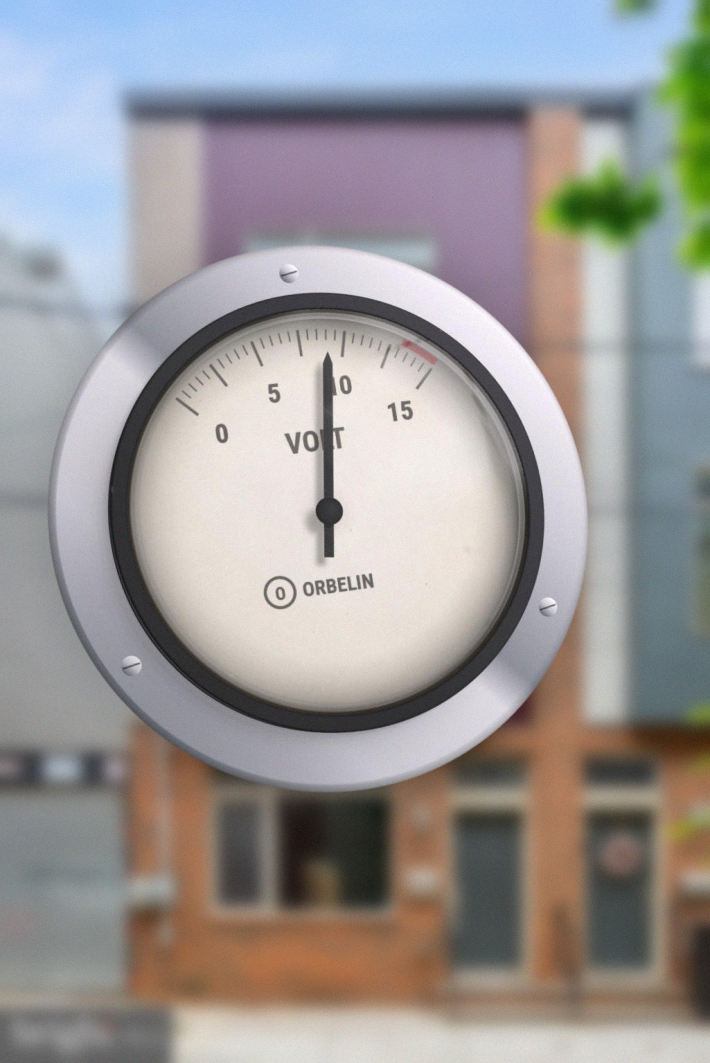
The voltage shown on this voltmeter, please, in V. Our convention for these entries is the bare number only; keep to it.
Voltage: 9
